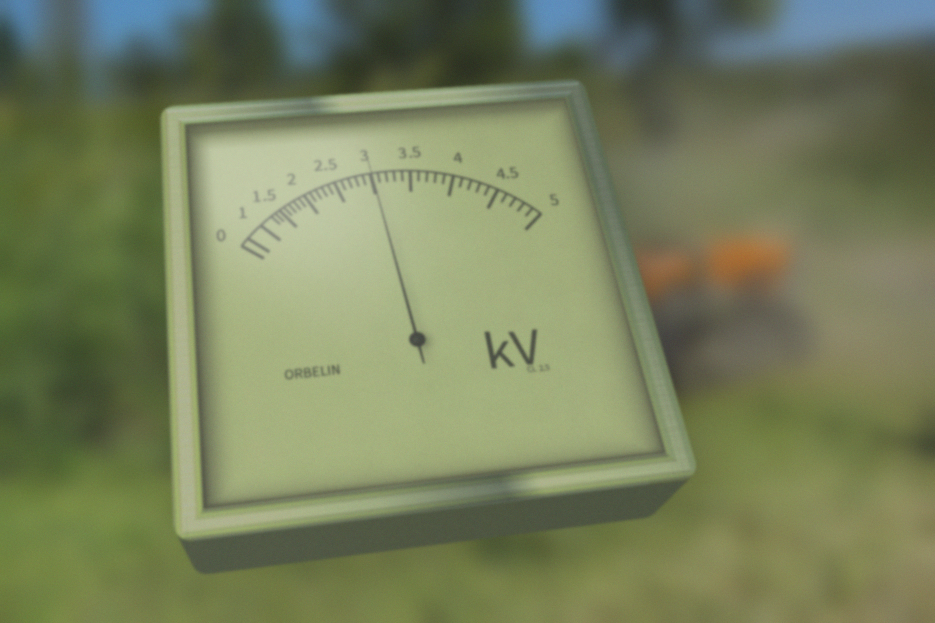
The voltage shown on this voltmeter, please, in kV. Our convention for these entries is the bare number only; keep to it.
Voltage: 3
